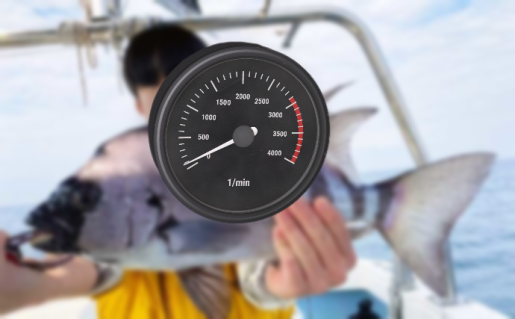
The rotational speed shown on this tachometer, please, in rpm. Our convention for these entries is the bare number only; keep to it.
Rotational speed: 100
